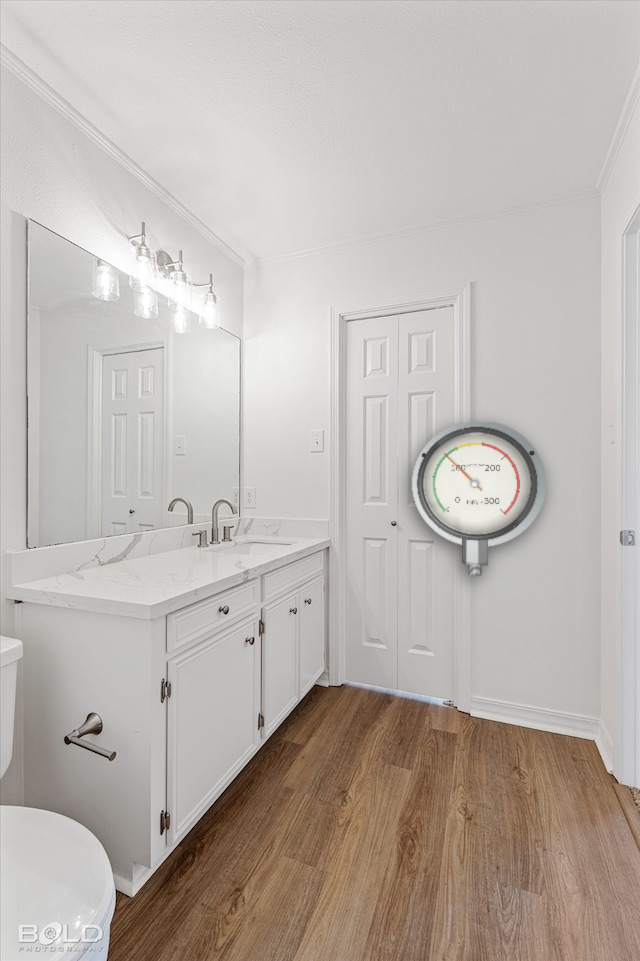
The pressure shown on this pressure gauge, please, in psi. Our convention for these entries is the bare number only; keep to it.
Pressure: 100
